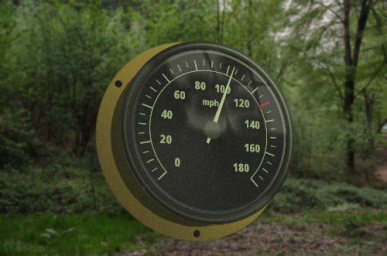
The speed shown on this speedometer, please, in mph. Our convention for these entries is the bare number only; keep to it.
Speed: 102.5
